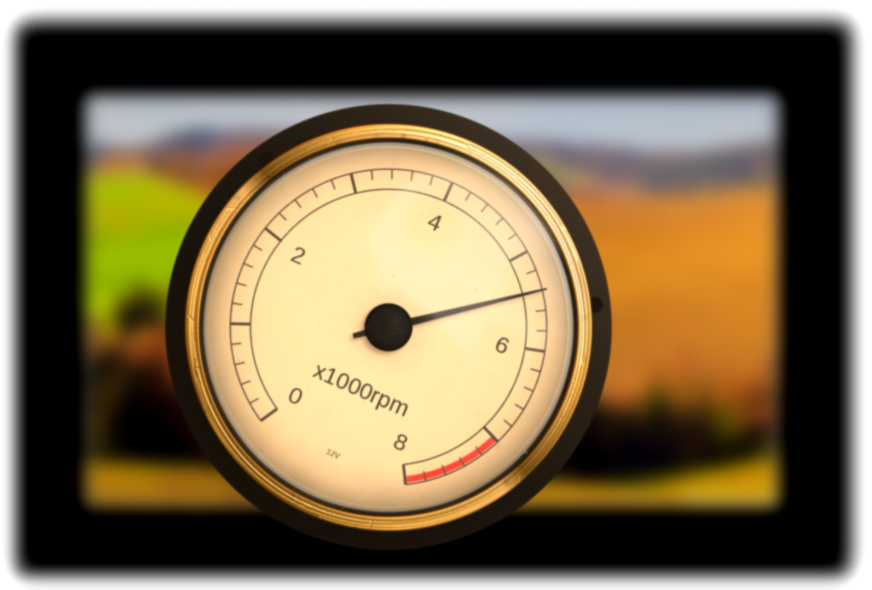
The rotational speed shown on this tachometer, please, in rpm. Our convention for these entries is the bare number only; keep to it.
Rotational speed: 5400
